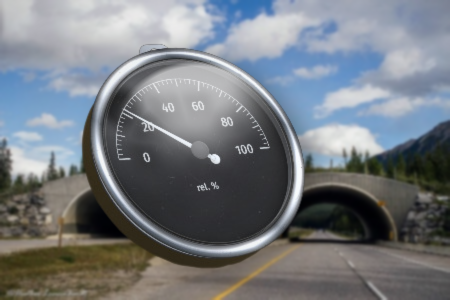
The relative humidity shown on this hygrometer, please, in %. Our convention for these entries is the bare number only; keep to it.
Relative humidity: 20
